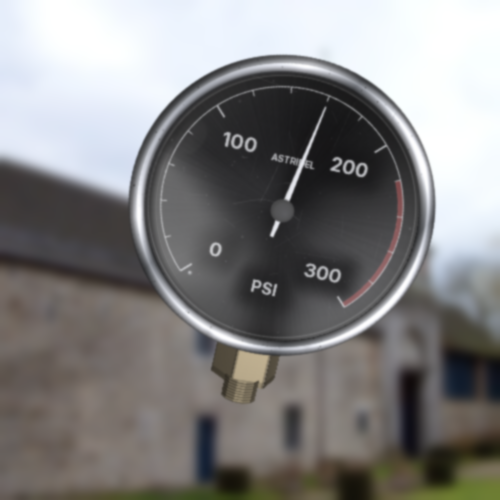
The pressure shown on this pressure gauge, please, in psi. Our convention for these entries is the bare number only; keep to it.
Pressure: 160
